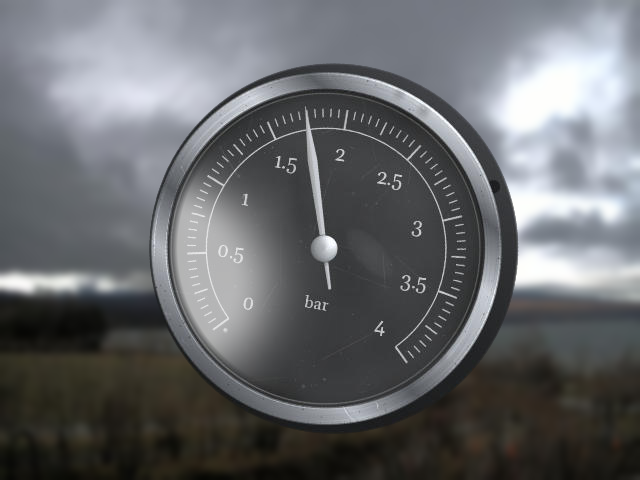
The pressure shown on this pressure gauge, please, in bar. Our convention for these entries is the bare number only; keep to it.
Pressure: 1.75
